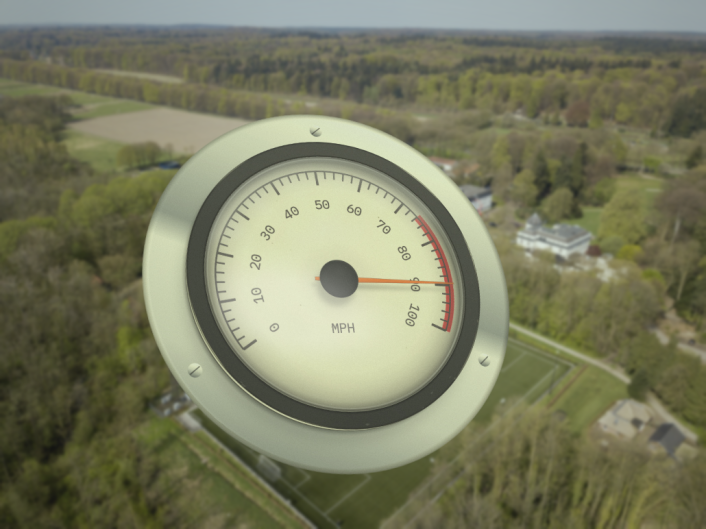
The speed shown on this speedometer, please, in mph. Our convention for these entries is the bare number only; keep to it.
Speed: 90
